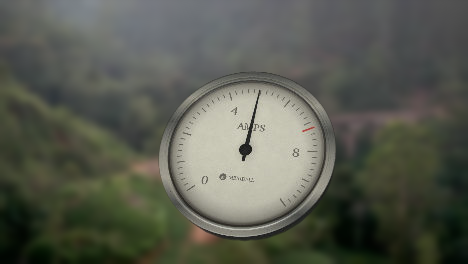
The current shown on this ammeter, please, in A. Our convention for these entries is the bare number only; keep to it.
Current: 5
